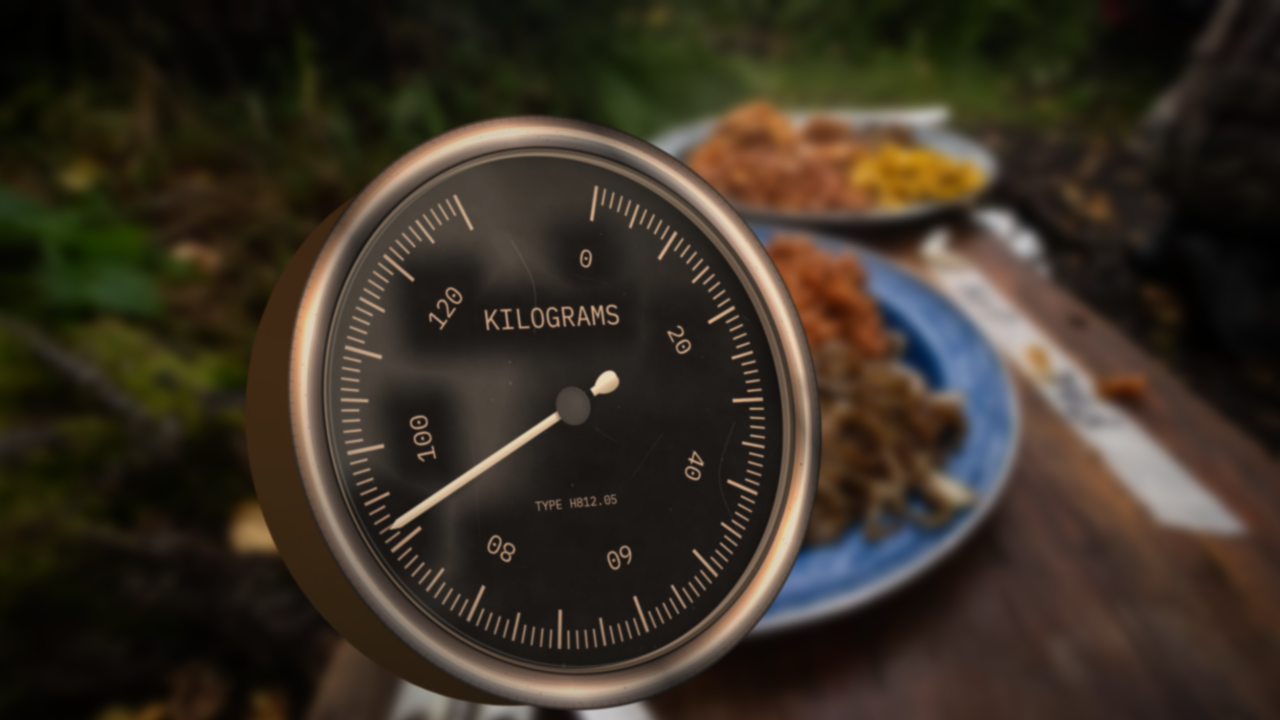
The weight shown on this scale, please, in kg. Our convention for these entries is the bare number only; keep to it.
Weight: 92
